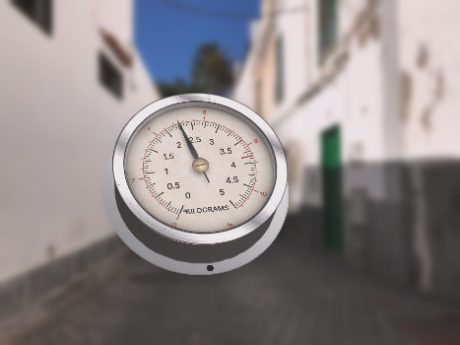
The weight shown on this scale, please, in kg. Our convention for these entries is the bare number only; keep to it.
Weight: 2.25
